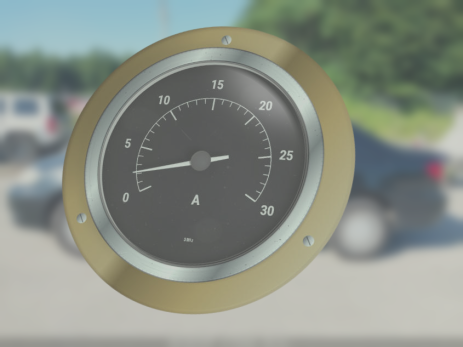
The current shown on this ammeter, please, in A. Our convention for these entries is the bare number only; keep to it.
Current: 2
